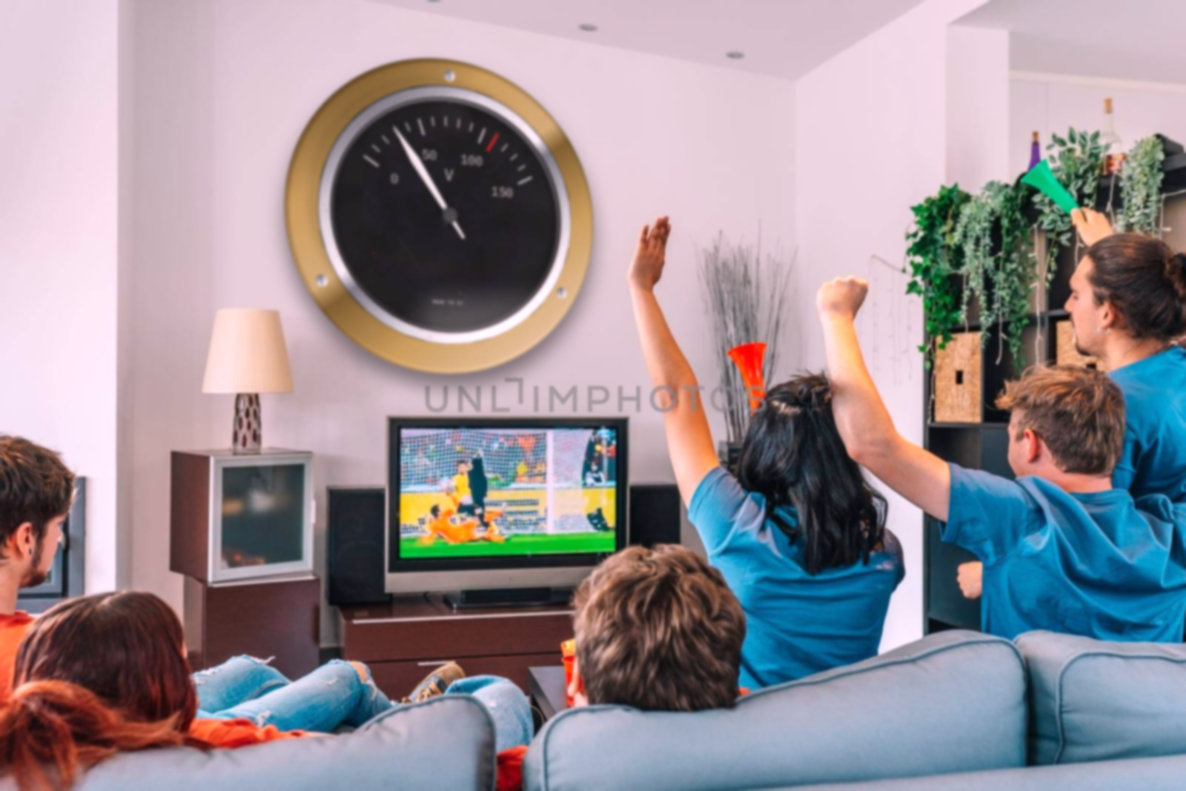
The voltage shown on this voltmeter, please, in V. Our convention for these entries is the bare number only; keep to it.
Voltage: 30
